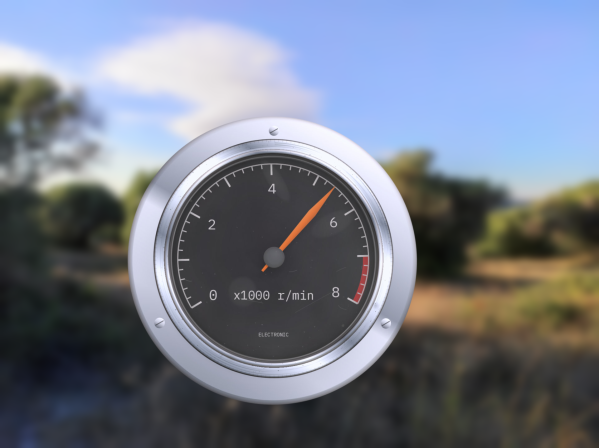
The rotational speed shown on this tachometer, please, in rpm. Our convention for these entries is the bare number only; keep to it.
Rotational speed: 5400
